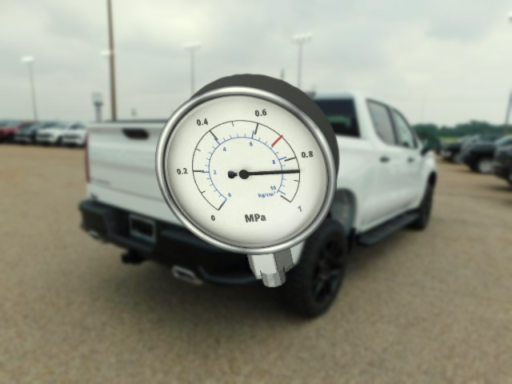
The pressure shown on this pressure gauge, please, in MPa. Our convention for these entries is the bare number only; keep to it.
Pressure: 0.85
